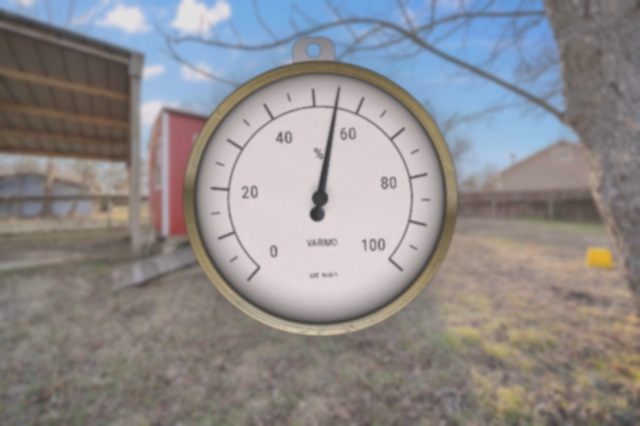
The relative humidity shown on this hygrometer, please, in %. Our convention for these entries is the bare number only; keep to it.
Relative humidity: 55
